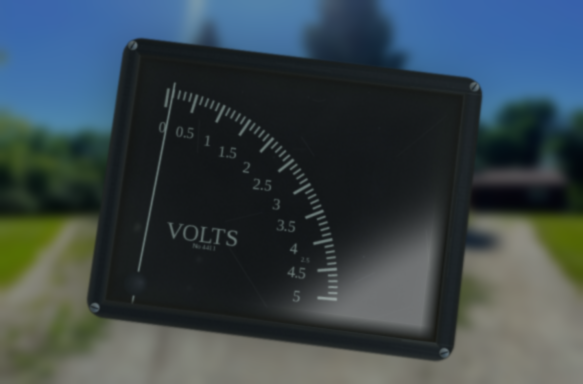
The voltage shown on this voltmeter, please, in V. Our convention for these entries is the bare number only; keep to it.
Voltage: 0.1
